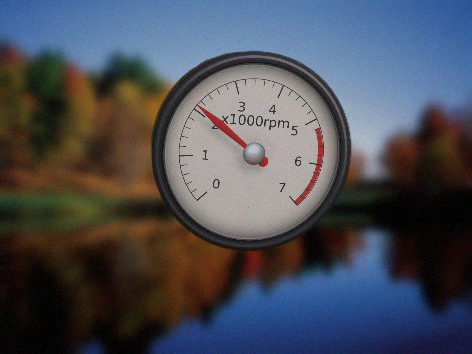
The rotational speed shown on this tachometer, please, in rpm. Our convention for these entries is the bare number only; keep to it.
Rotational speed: 2100
